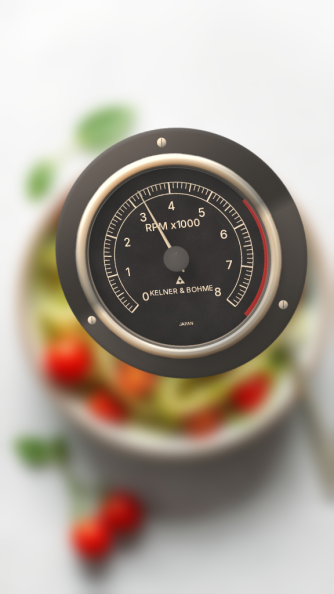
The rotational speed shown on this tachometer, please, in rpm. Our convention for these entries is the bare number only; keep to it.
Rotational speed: 3300
